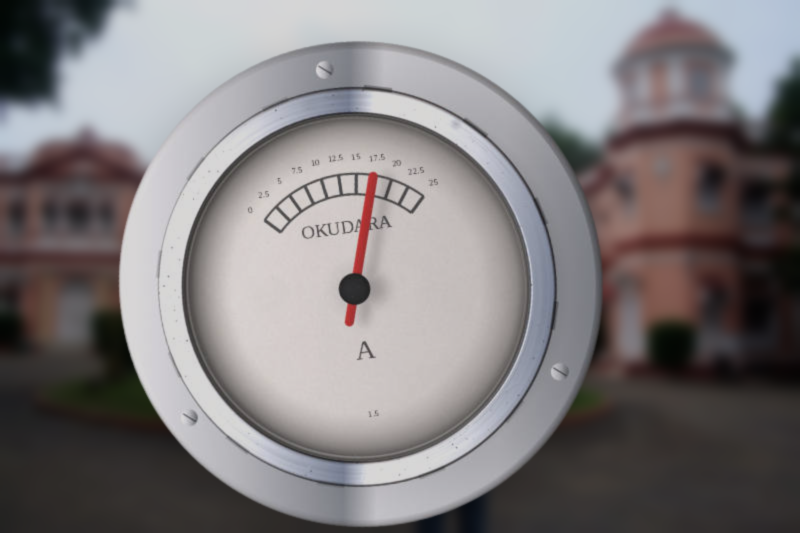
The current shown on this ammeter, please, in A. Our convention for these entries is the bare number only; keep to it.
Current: 17.5
